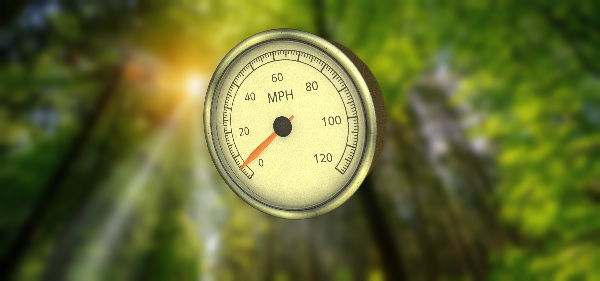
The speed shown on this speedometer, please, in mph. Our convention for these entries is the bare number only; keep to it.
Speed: 5
